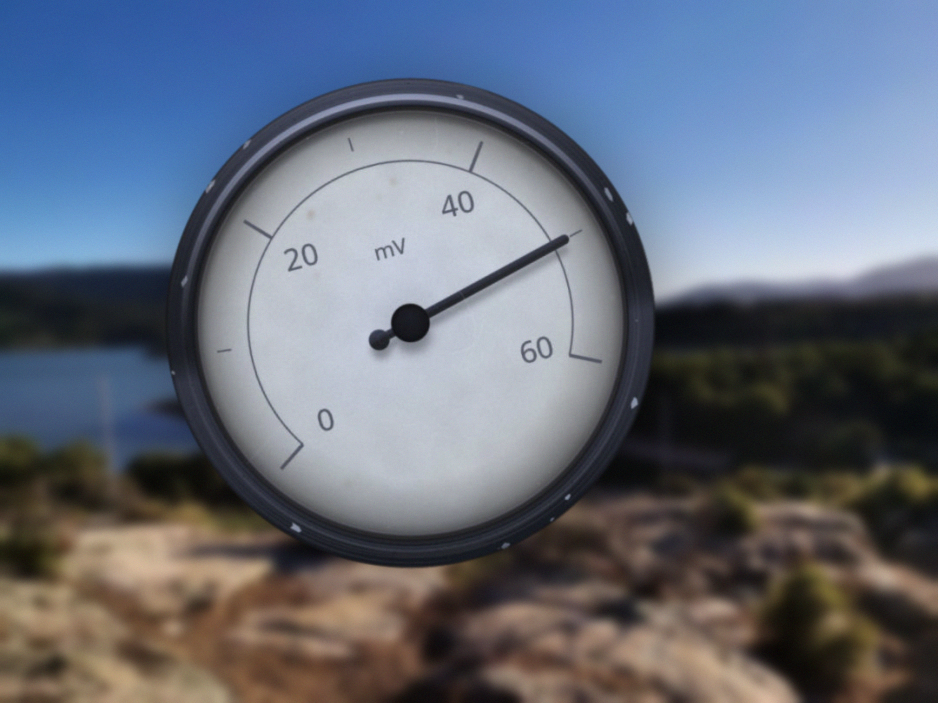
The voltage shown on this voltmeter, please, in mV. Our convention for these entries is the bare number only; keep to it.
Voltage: 50
